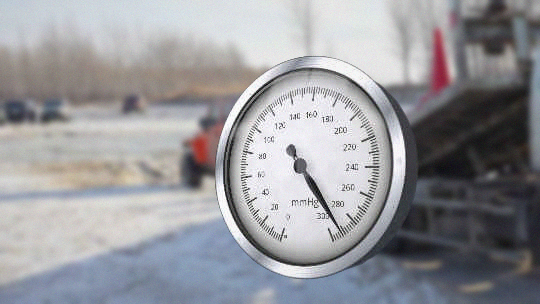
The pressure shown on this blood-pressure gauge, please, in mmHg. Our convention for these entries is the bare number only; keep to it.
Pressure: 290
